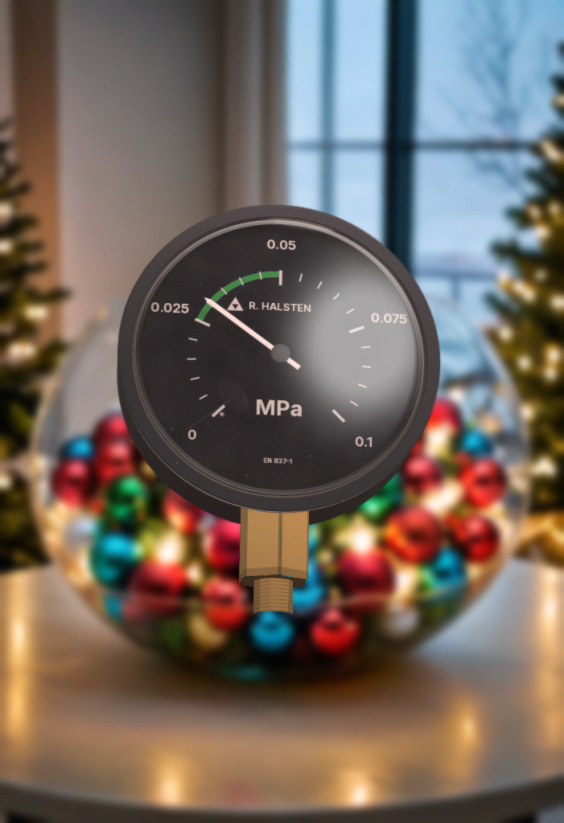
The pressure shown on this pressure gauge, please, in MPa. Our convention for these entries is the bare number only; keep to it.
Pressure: 0.03
